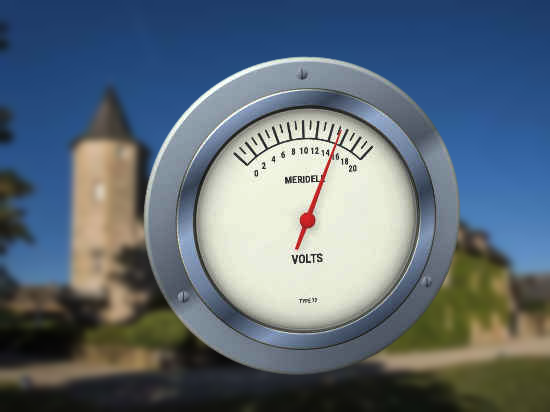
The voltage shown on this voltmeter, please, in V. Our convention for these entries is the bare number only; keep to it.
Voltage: 15
